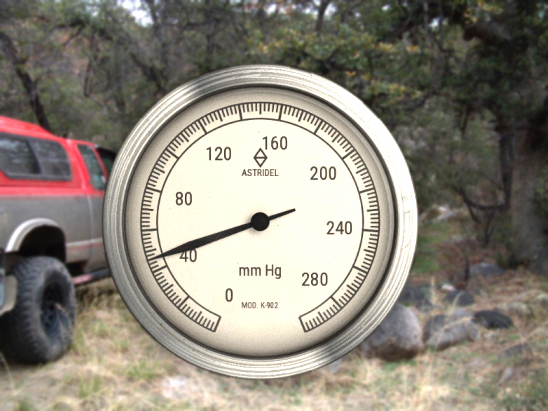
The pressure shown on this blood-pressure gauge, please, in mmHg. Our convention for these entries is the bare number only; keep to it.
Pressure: 46
